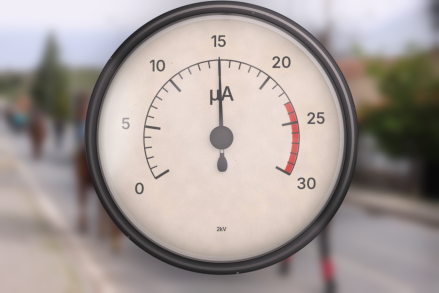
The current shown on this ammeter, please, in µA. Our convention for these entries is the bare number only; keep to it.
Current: 15
